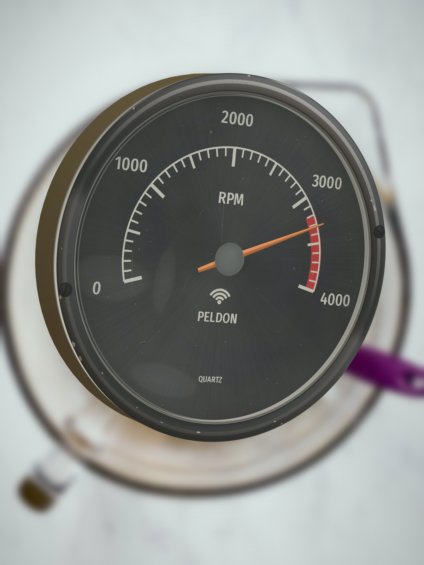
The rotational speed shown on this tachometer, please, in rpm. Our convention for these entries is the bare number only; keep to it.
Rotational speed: 3300
